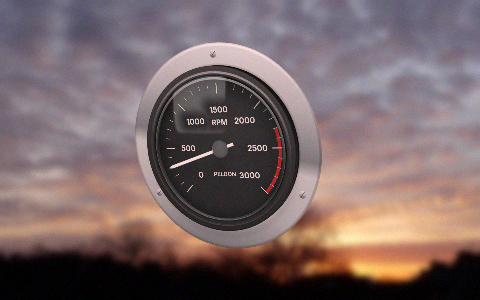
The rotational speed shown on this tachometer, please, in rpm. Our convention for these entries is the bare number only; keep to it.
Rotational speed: 300
